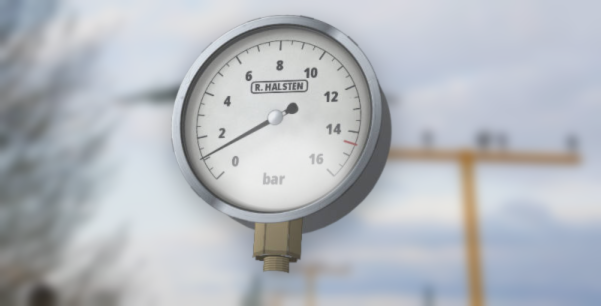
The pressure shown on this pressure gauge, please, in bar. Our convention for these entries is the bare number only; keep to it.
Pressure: 1
